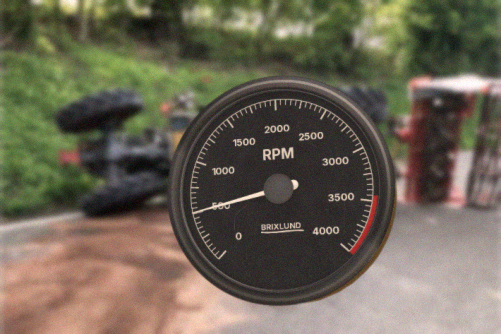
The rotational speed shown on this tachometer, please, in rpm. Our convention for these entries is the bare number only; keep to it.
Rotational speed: 500
